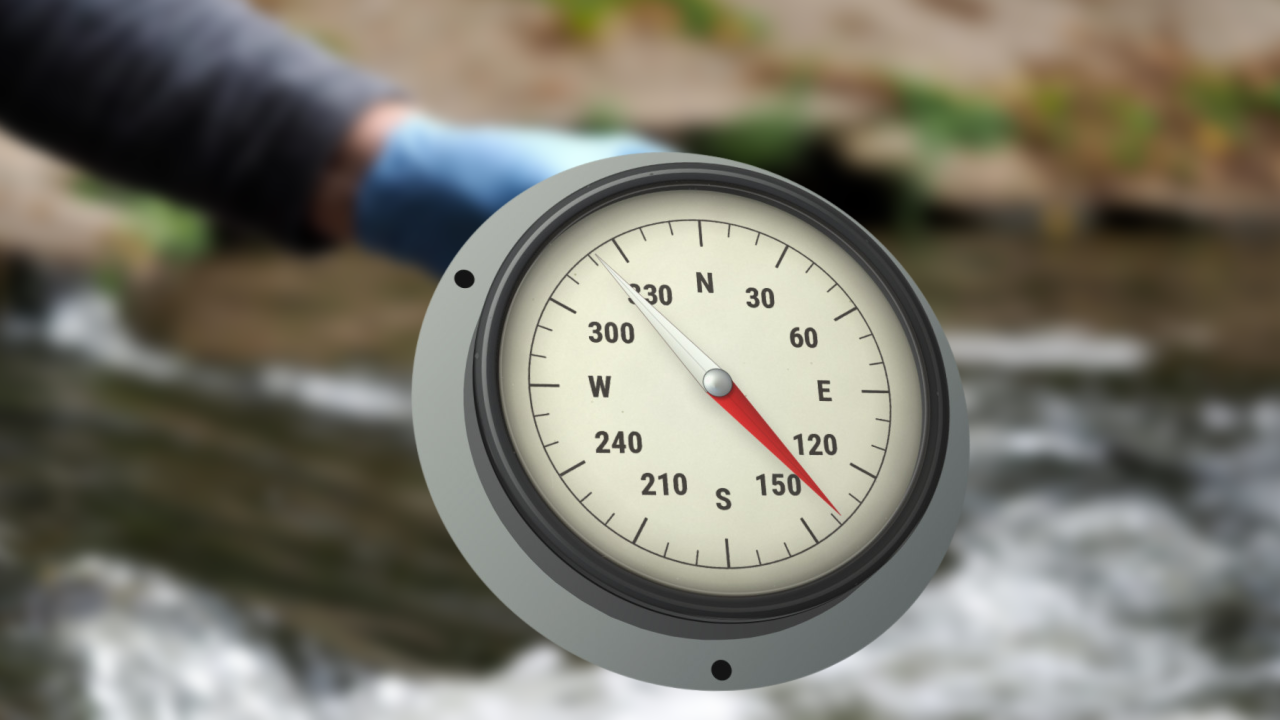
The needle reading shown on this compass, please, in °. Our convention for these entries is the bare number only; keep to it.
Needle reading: 140
